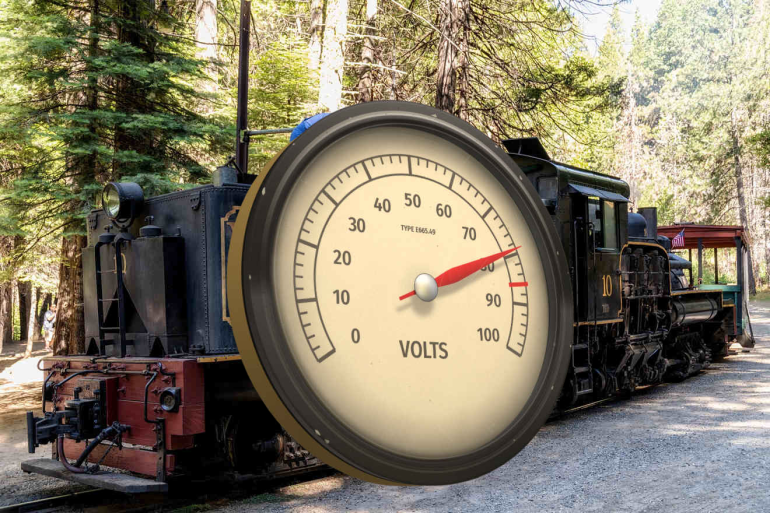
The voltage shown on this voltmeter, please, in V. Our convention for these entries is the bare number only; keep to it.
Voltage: 79
